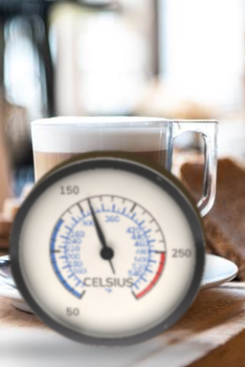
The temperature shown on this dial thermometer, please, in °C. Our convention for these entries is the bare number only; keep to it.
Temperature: 160
